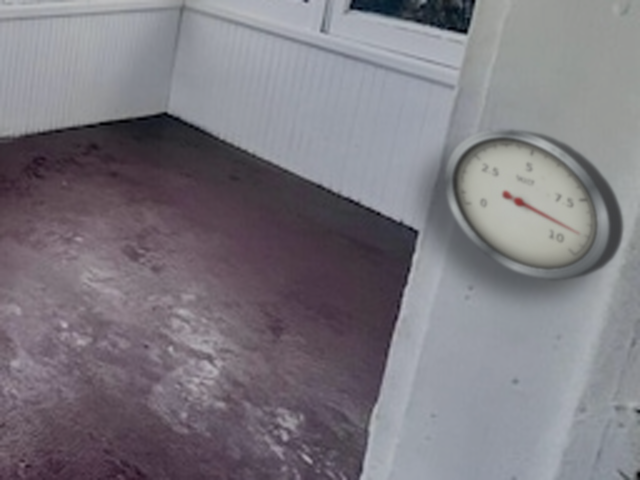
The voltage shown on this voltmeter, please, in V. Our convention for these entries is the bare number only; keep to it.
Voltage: 9
